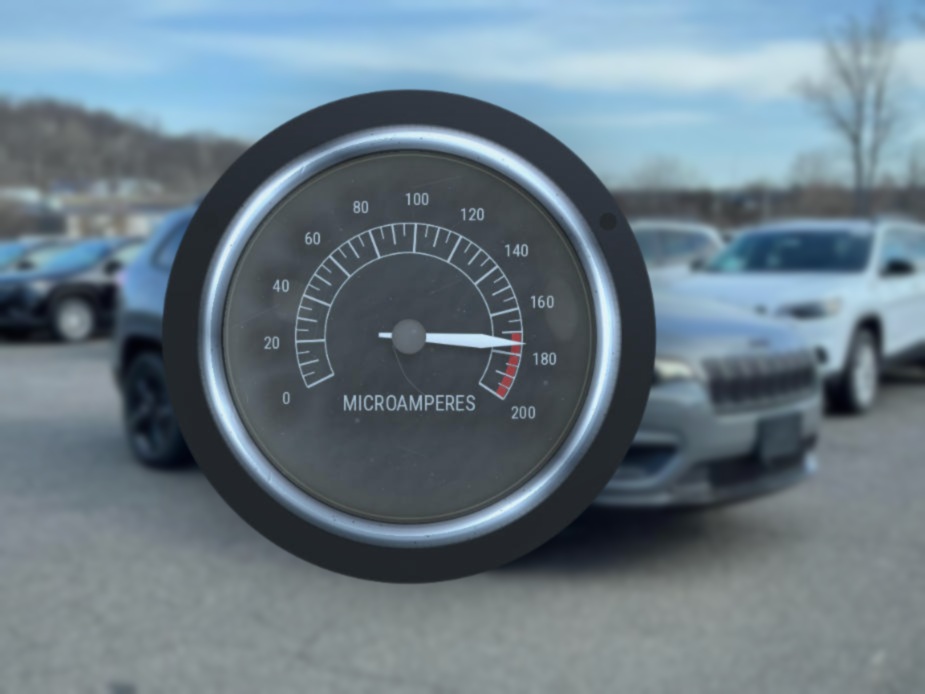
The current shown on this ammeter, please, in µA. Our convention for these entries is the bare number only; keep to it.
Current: 175
